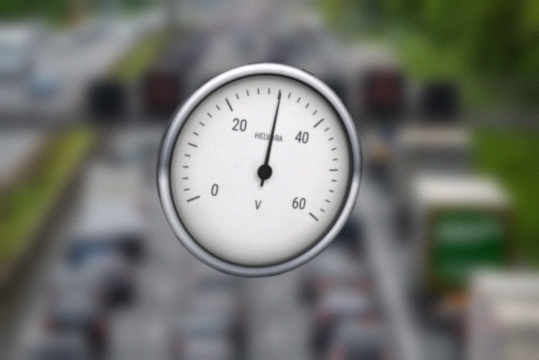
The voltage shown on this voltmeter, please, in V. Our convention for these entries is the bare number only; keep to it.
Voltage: 30
